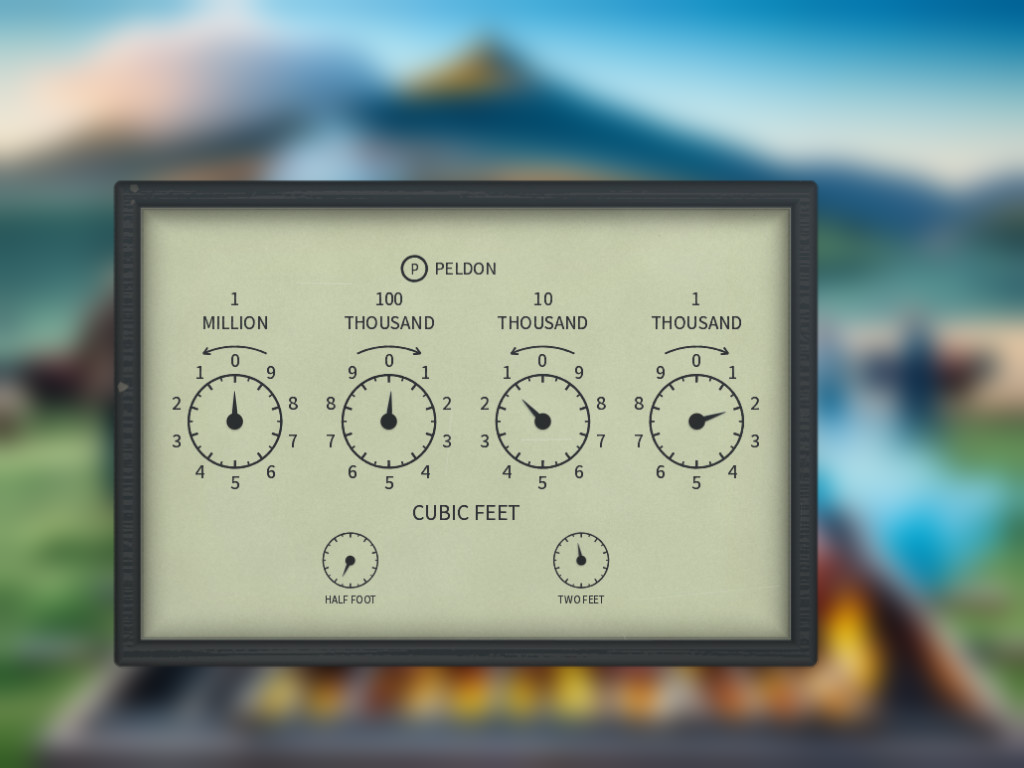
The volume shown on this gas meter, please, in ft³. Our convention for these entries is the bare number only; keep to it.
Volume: 1200
